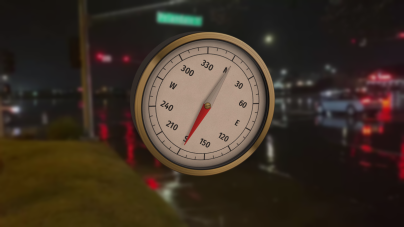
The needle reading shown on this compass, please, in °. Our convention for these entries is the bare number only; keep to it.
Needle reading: 180
